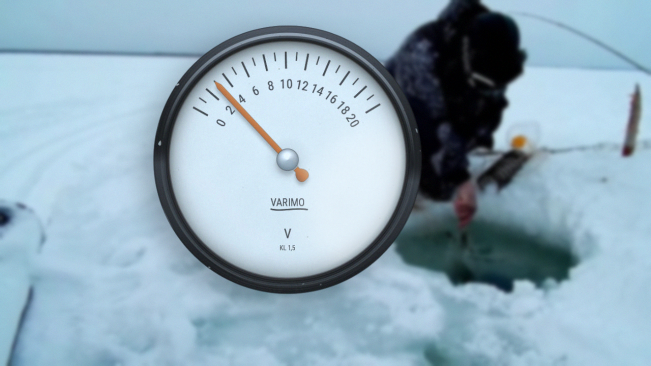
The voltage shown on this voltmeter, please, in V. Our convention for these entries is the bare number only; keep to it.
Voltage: 3
